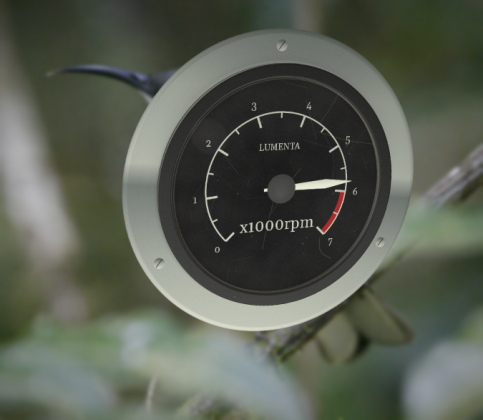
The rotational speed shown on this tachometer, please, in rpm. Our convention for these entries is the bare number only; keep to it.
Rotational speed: 5750
